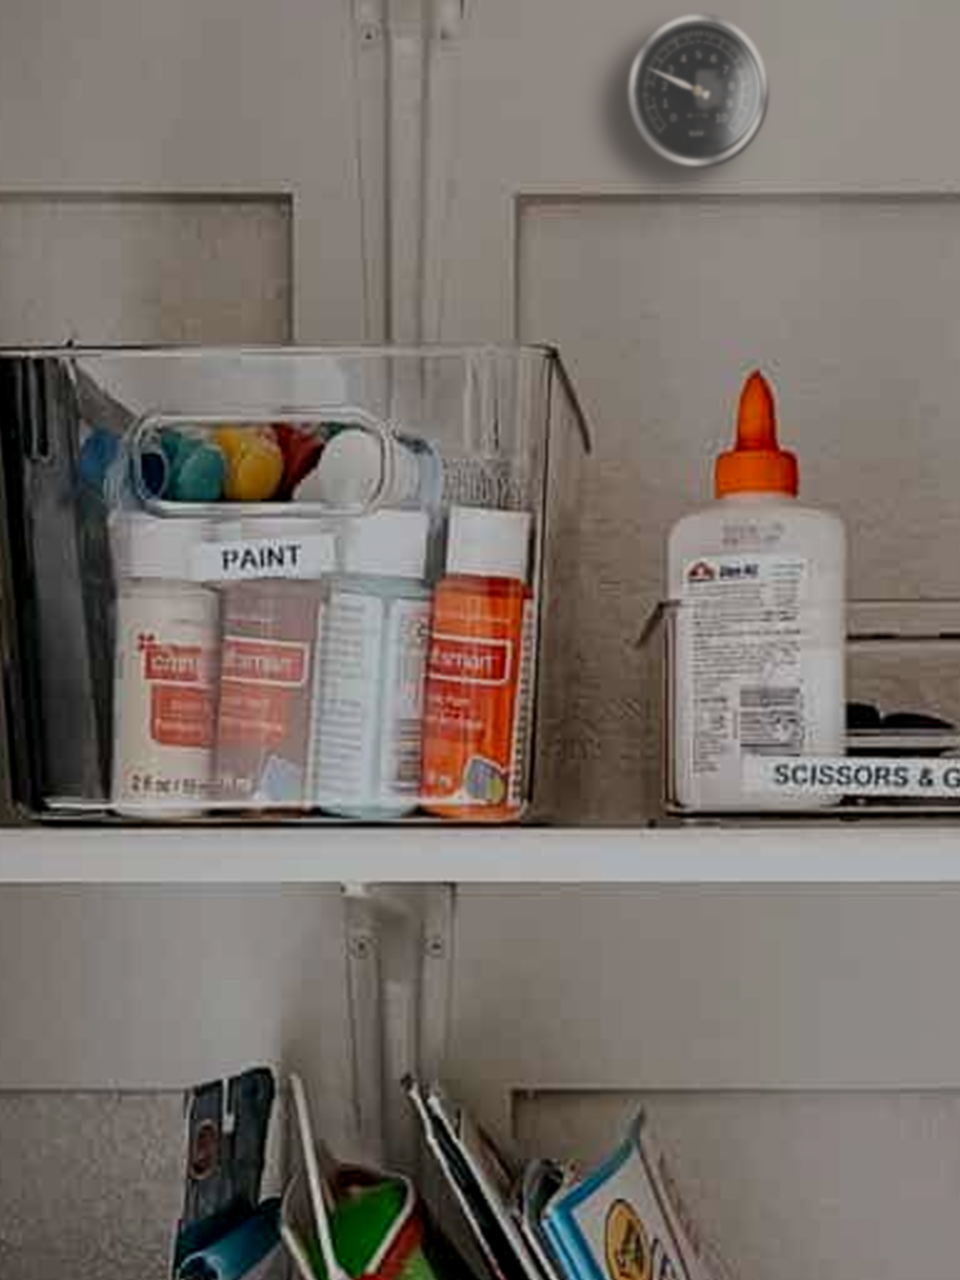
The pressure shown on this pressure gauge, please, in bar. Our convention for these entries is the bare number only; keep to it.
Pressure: 2.5
